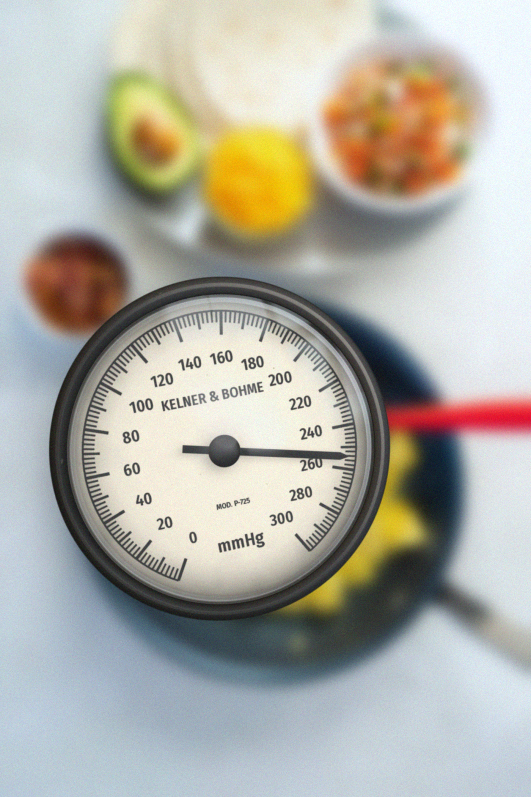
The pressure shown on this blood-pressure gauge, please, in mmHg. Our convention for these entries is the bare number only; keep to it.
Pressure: 254
